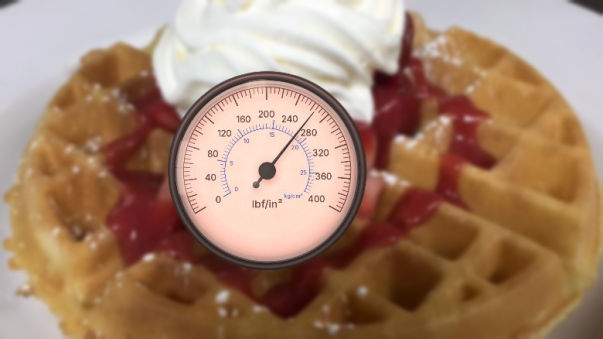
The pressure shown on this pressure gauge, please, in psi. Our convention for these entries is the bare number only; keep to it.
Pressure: 265
